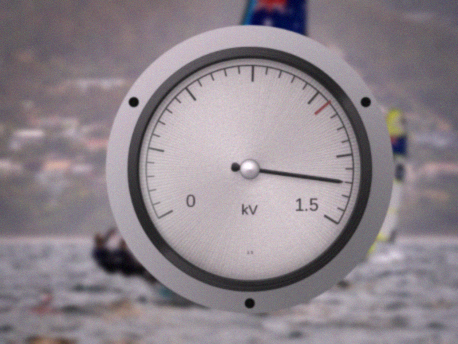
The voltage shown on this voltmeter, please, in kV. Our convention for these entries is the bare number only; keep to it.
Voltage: 1.35
